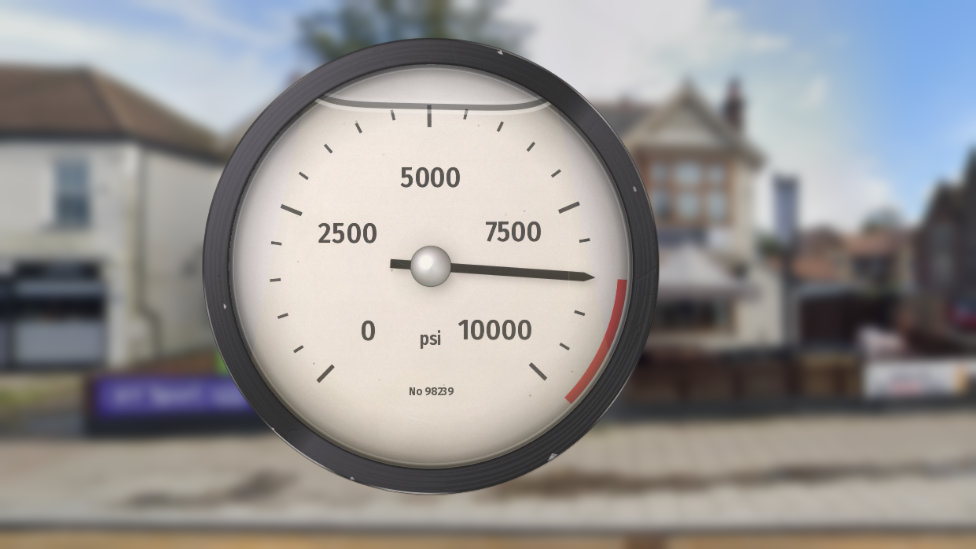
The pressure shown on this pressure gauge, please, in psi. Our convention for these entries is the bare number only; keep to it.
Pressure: 8500
